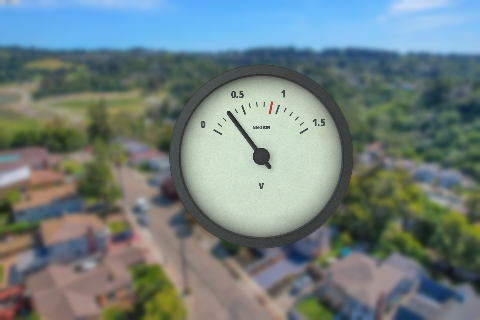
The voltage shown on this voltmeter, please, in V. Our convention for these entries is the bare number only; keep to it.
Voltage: 0.3
